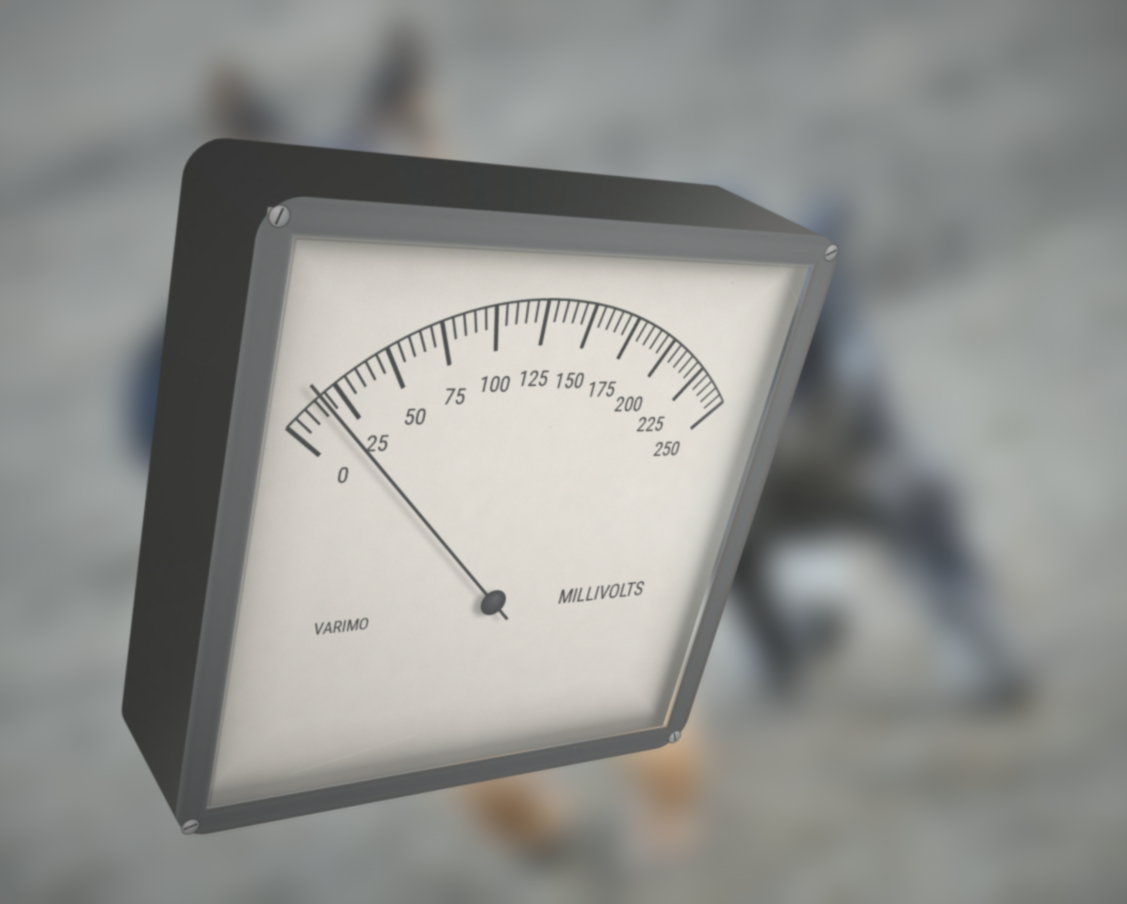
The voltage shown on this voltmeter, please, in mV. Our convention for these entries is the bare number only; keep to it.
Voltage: 17.5
